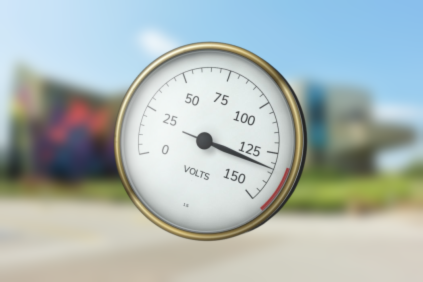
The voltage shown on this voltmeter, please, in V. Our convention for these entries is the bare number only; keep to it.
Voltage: 132.5
